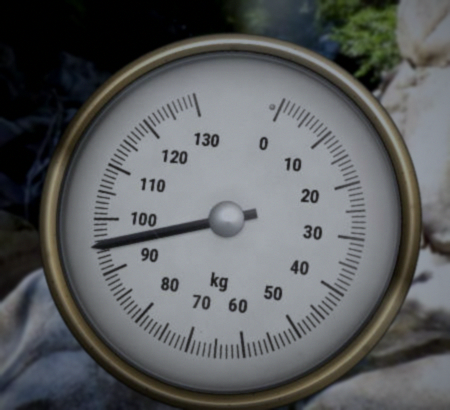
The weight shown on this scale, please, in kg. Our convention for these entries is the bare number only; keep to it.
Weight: 95
